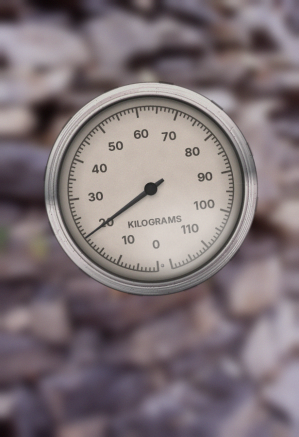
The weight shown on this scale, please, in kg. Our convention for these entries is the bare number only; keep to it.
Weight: 20
